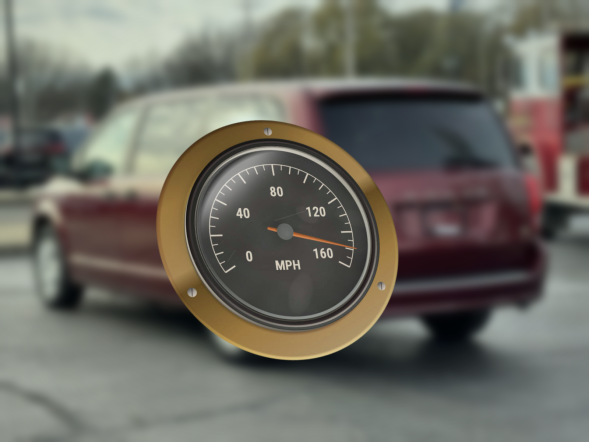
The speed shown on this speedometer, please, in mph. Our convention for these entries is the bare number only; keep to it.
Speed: 150
